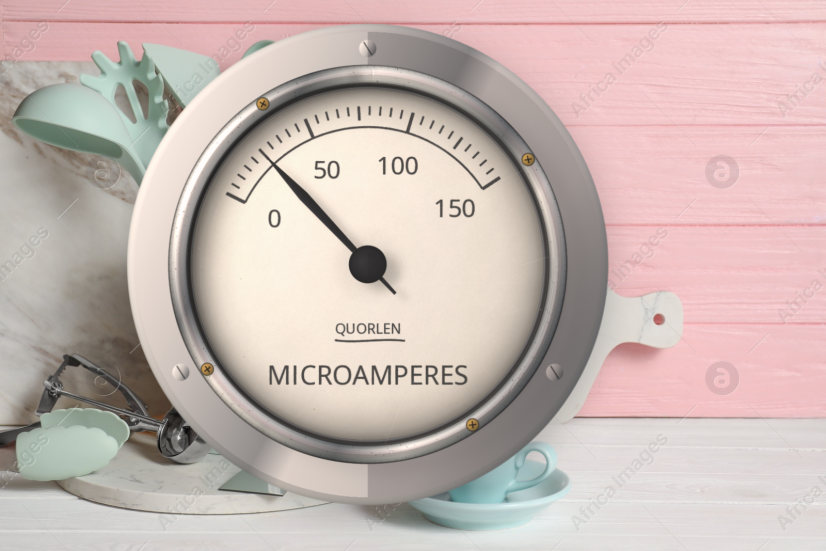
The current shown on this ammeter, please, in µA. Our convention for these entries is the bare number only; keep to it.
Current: 25
